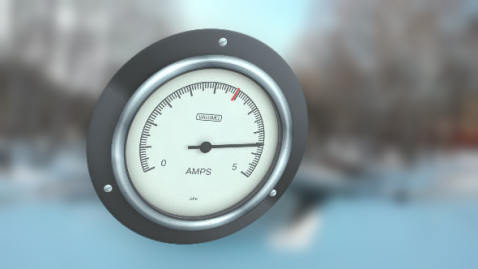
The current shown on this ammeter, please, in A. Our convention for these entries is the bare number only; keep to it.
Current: 4.25
